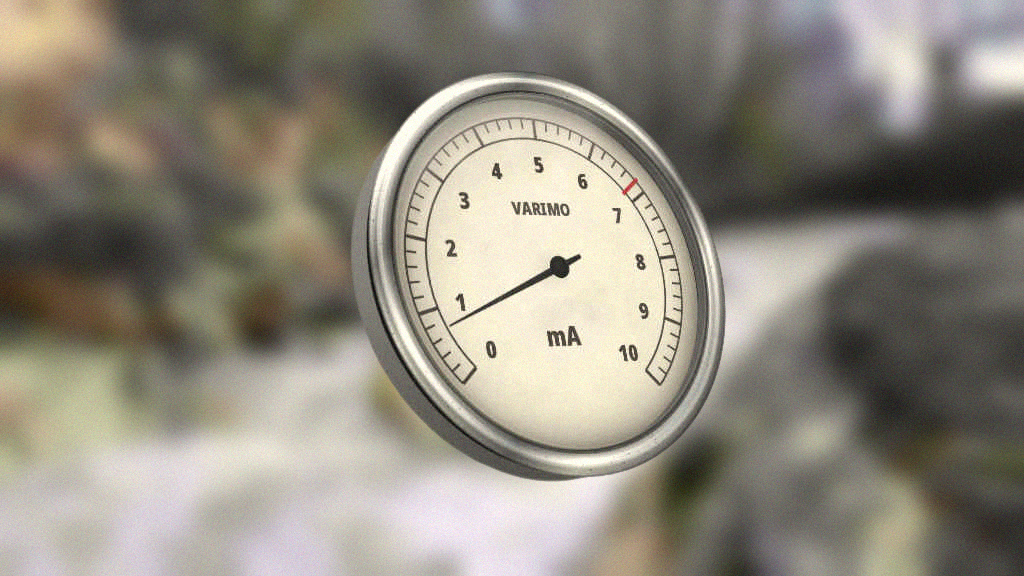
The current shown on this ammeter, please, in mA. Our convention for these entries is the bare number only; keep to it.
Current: 0.7
